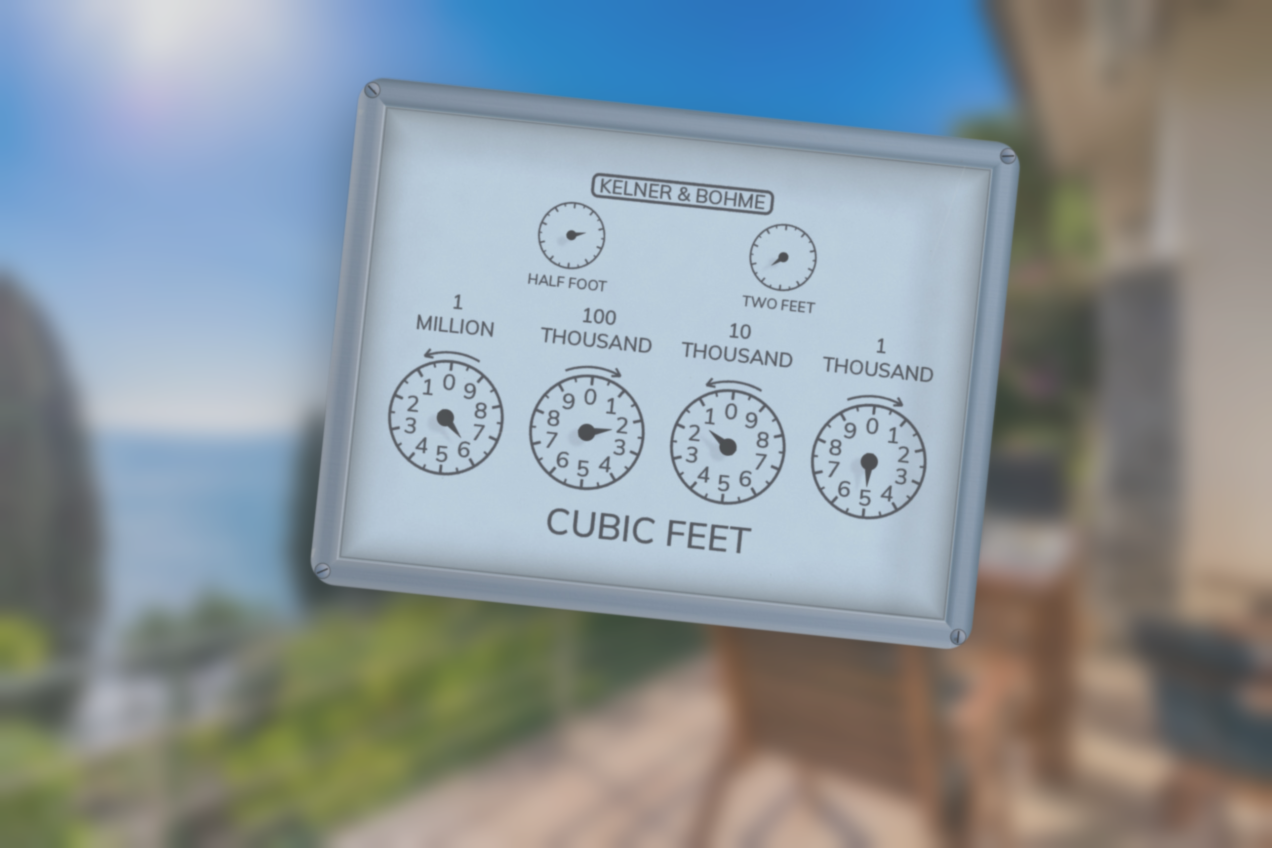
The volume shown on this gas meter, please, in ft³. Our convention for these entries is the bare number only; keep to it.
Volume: 621500
